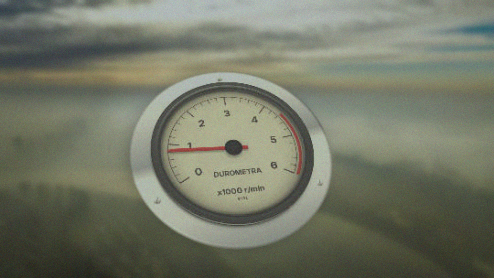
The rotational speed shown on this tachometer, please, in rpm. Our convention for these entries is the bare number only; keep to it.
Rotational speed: 800
